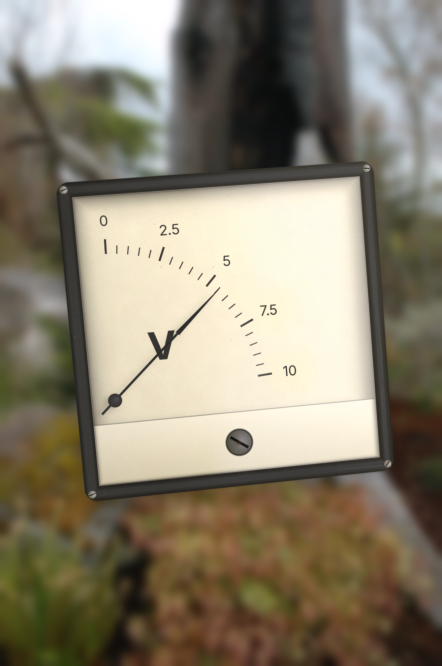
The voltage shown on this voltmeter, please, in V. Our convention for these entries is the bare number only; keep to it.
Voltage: 5.5
